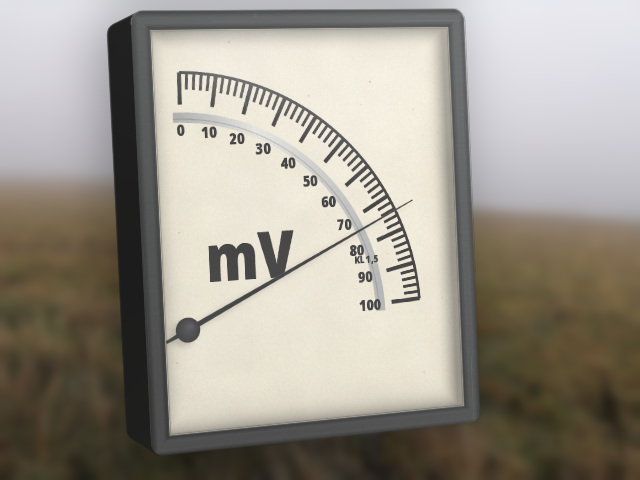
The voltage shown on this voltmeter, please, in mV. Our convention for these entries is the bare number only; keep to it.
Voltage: 74
